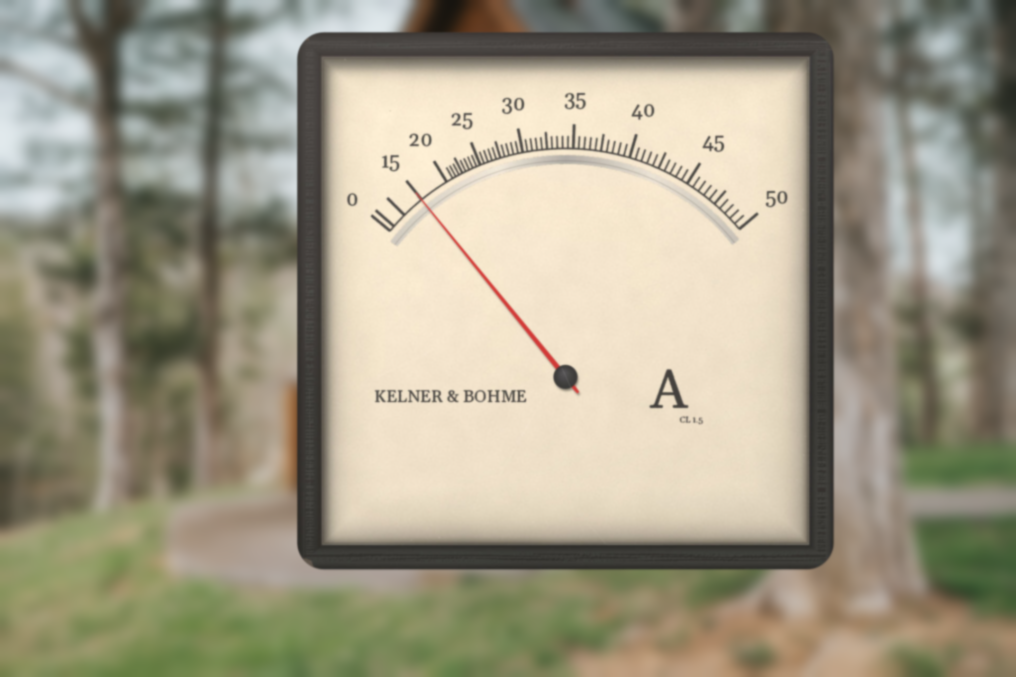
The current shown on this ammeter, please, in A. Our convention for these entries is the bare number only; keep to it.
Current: 15
